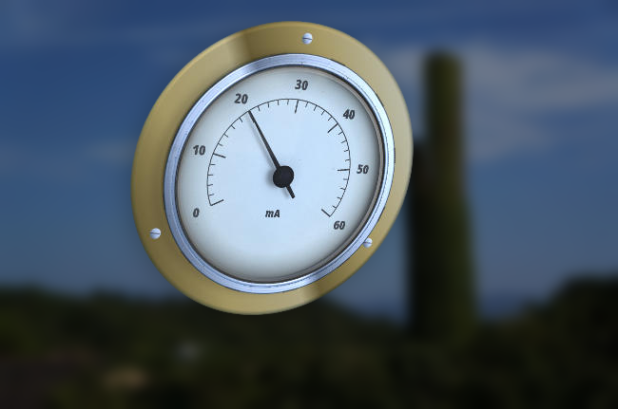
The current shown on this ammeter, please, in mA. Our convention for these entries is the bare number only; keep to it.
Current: 20
